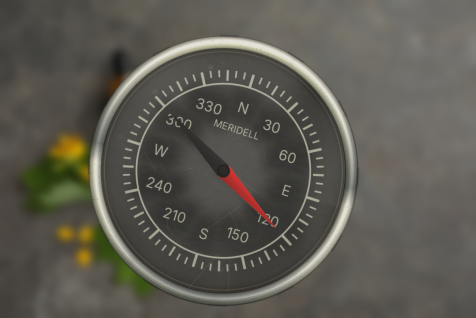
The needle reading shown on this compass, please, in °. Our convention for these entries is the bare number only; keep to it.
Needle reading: 120
